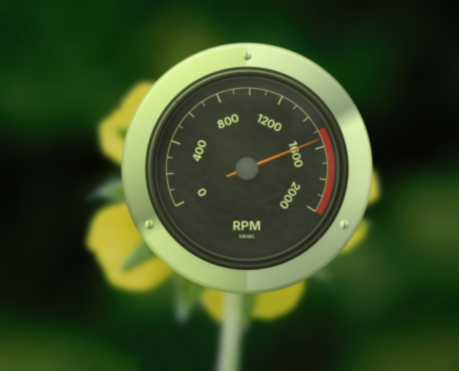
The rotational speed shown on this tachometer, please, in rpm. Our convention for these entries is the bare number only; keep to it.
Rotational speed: 1550
